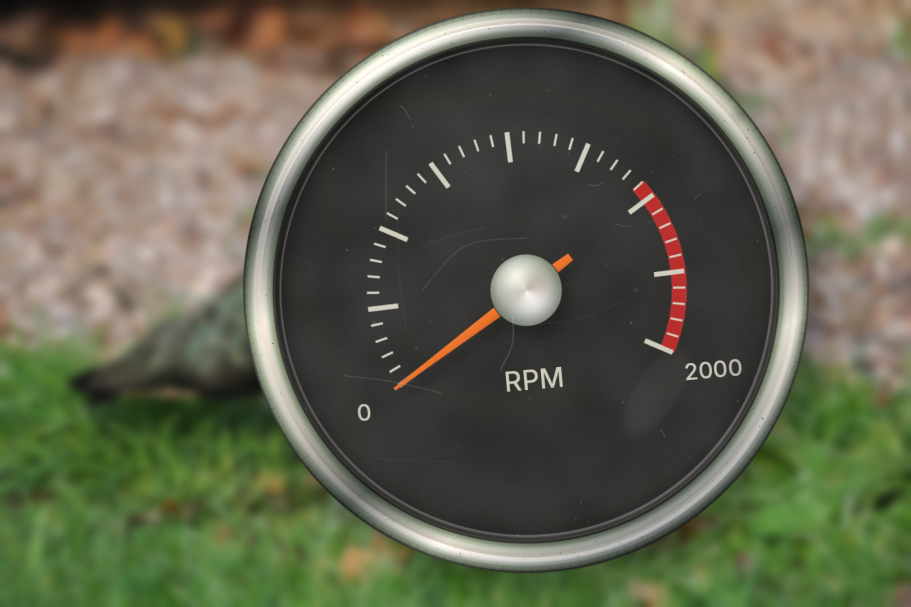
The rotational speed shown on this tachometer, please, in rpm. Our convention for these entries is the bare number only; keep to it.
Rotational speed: 0
